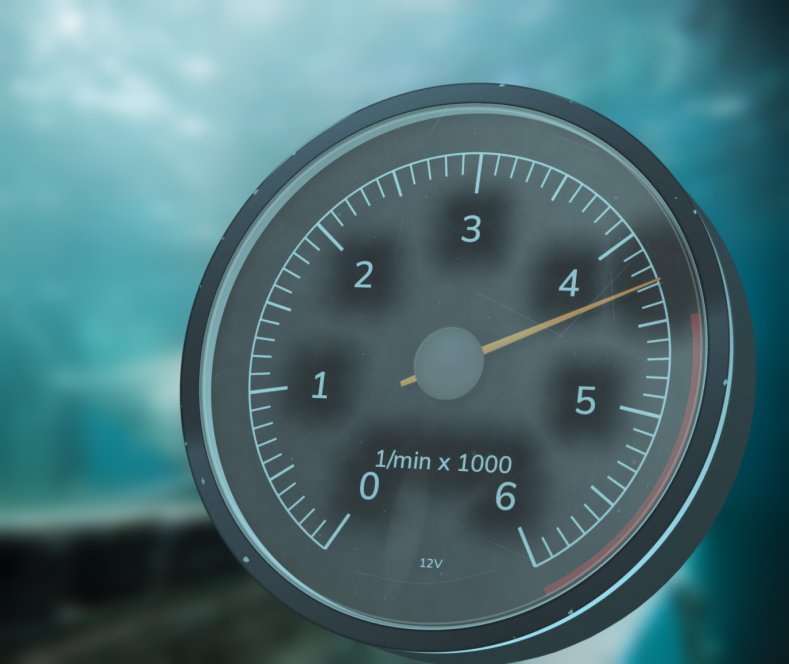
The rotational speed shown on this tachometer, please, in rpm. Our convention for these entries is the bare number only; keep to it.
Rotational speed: 4300
